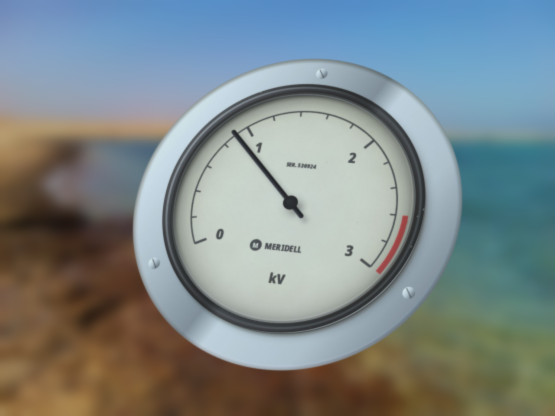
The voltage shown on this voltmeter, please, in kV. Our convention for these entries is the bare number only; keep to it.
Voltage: 0.9
